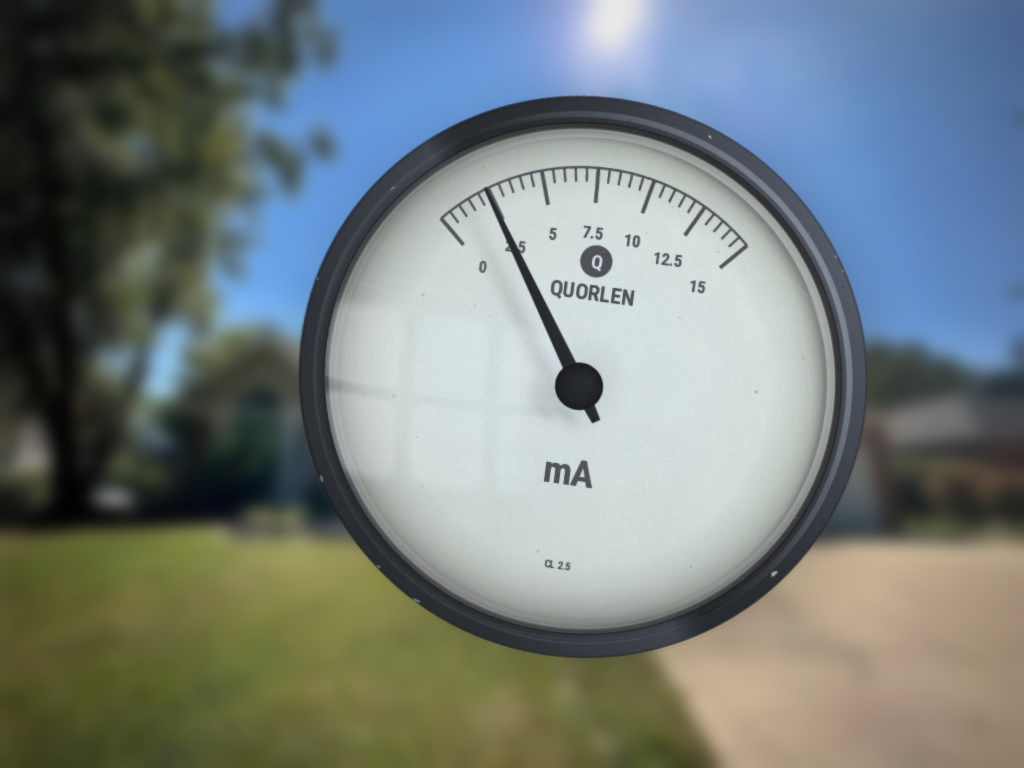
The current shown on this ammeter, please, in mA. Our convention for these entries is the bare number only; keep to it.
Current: 2.5
